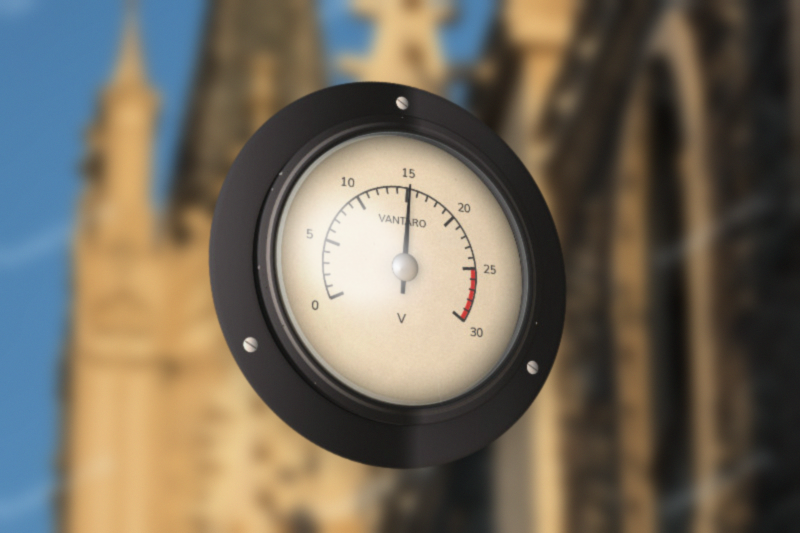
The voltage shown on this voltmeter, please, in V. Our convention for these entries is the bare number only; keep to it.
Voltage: 15
